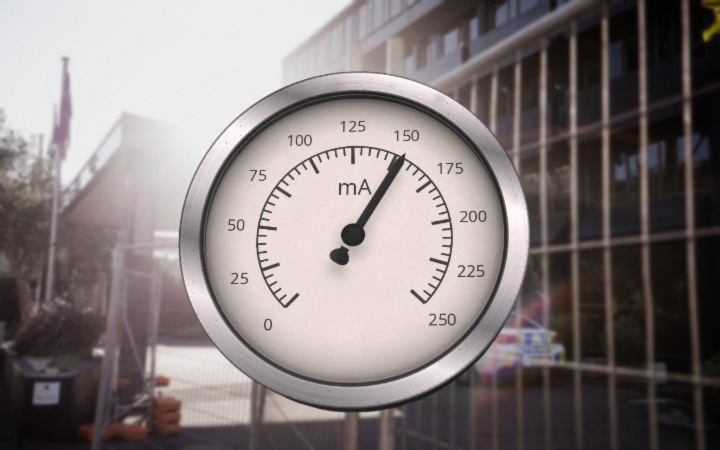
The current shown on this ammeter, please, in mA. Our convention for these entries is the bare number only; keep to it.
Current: 155
